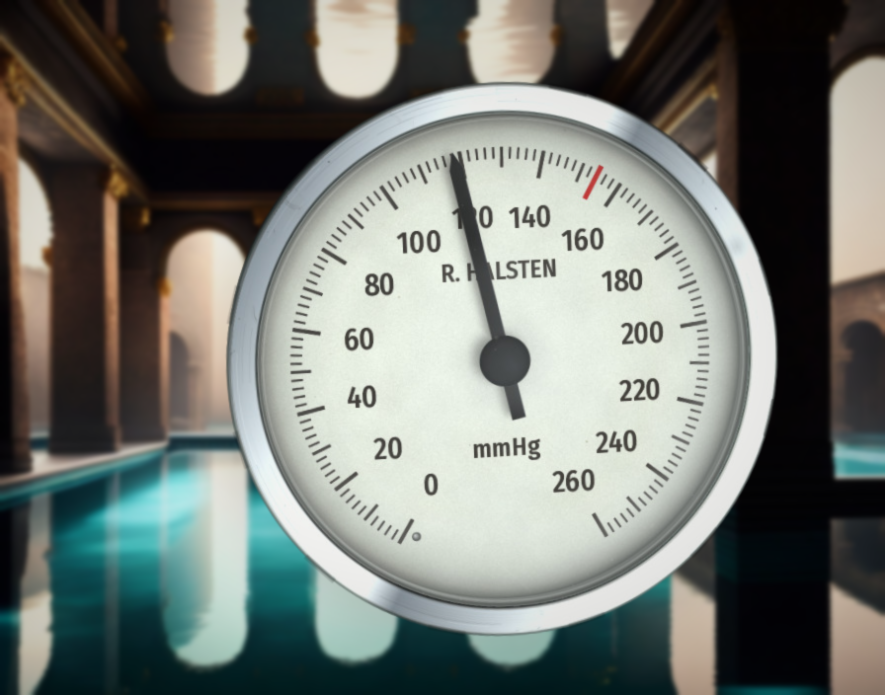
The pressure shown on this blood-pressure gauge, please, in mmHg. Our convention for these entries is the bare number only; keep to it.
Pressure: 118
